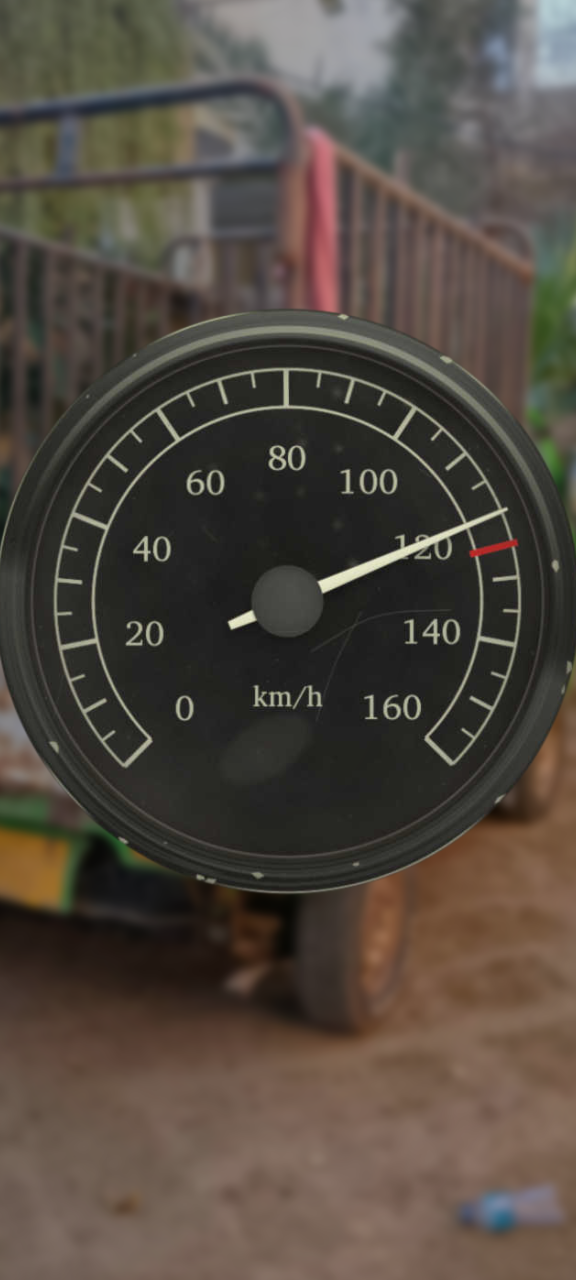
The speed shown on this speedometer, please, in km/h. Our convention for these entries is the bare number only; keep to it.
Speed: 120
